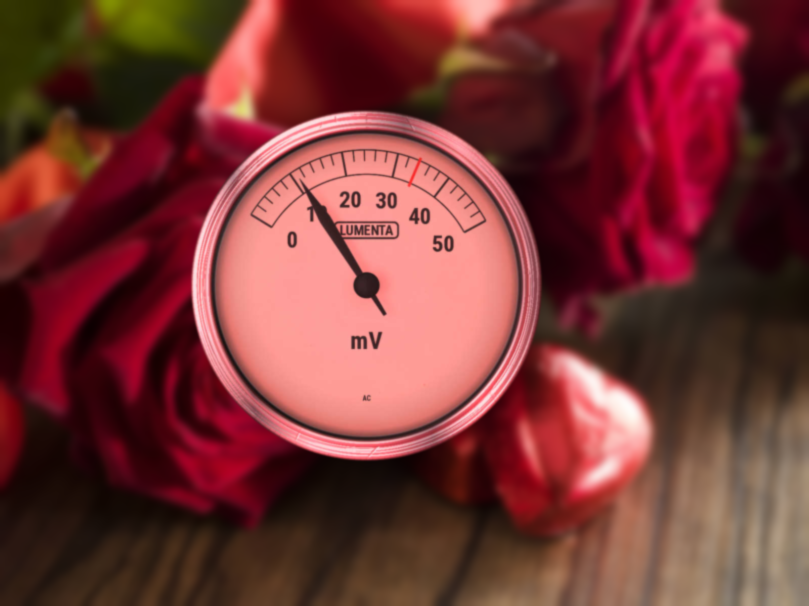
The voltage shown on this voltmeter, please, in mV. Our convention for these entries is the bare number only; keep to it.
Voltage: 11
